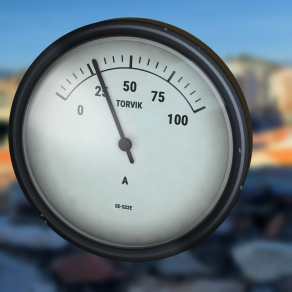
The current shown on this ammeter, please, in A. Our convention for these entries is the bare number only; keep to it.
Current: 30
